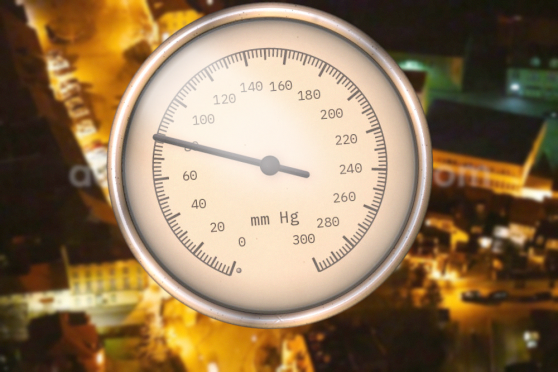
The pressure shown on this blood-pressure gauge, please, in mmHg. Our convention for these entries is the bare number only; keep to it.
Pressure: 80
